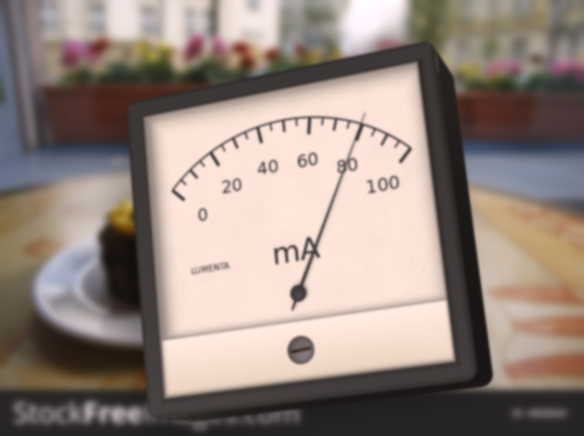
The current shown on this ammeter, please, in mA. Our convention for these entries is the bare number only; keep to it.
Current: 80
